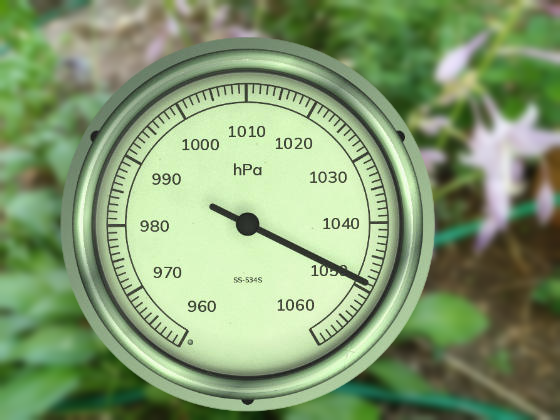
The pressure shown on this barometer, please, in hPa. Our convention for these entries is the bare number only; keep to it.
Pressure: 1049
